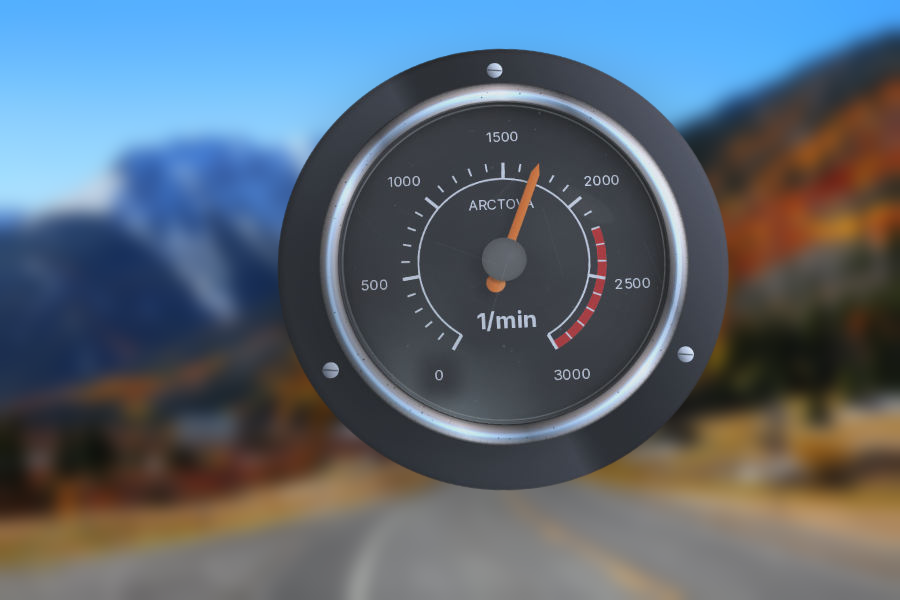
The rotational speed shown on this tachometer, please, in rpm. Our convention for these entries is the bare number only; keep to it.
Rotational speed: 1700
